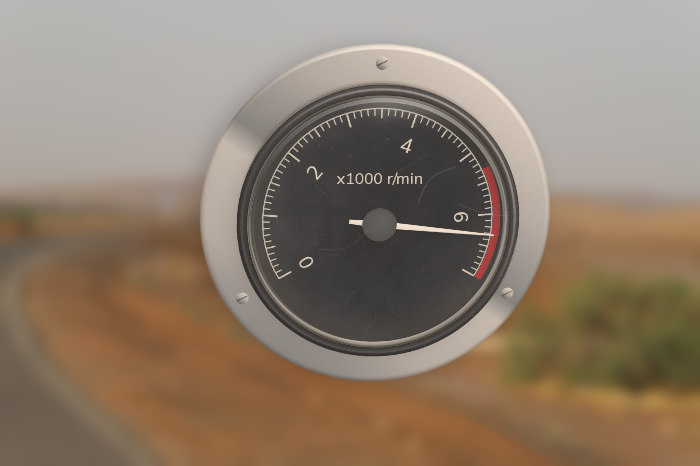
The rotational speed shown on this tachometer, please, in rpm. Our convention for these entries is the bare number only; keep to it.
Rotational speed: 6300
